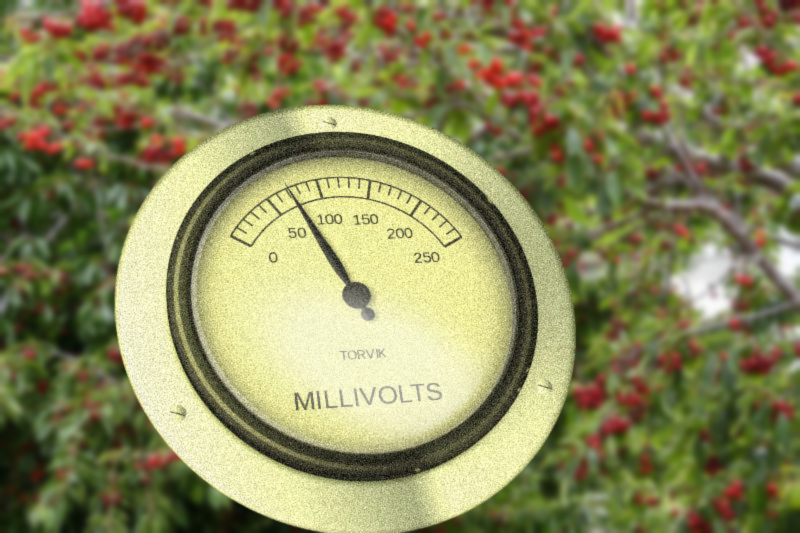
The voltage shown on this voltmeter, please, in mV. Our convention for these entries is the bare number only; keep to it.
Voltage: 70
